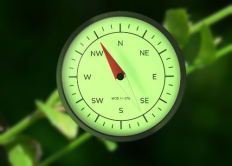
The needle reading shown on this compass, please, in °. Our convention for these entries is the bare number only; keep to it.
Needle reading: 330
